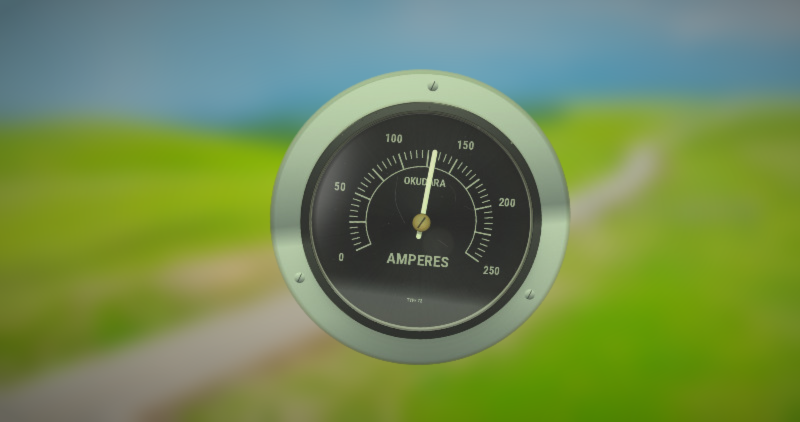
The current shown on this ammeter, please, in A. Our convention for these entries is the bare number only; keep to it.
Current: 130
